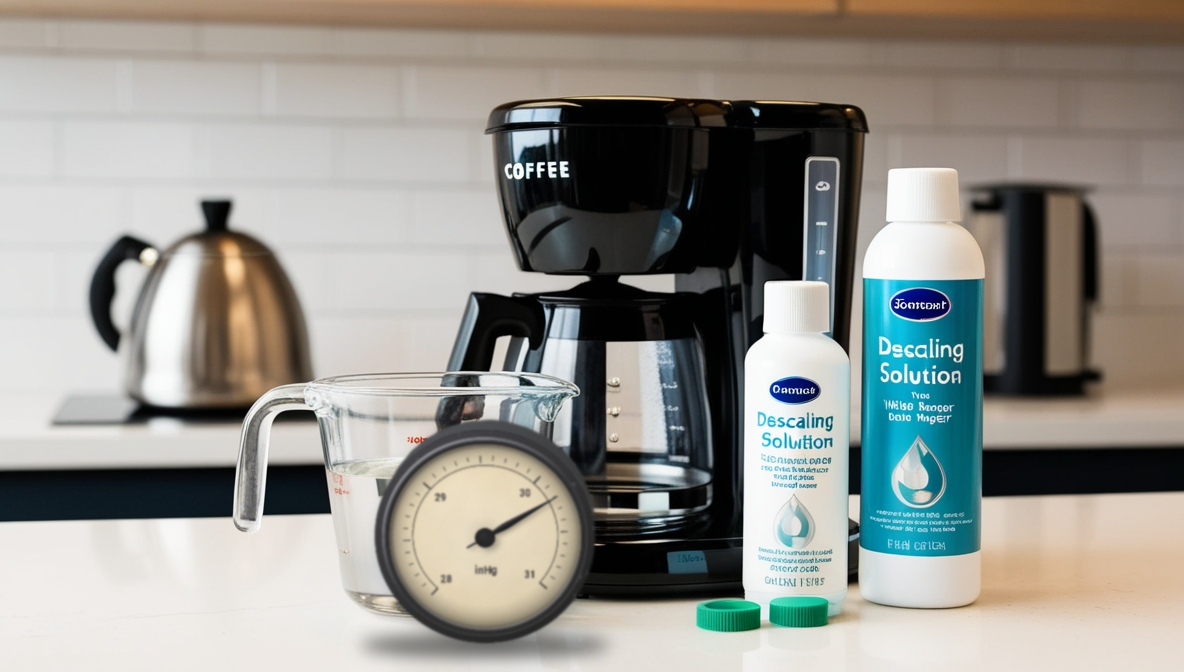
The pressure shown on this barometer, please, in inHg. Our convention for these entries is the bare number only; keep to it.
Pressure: 30.2
